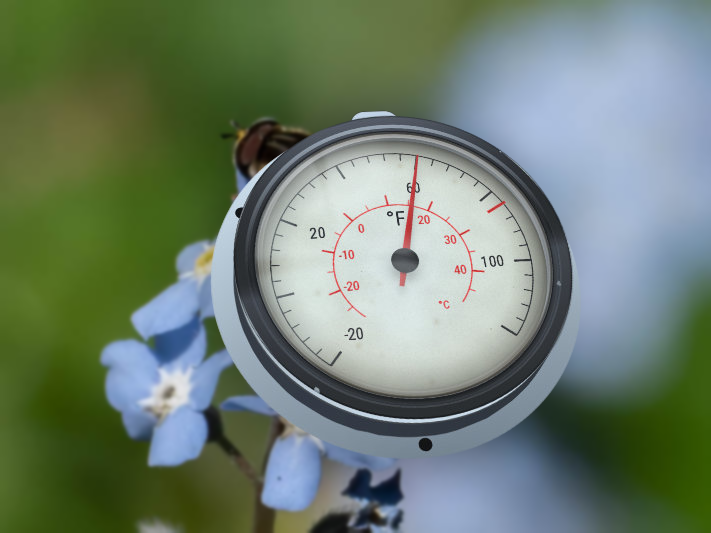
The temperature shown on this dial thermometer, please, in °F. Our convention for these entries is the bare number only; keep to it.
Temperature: 60
